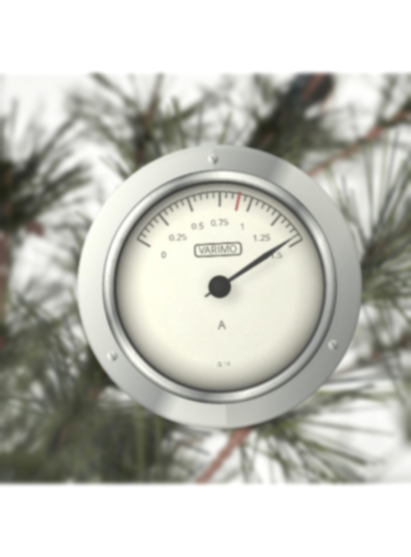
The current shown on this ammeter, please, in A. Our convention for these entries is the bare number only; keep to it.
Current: 1.45
